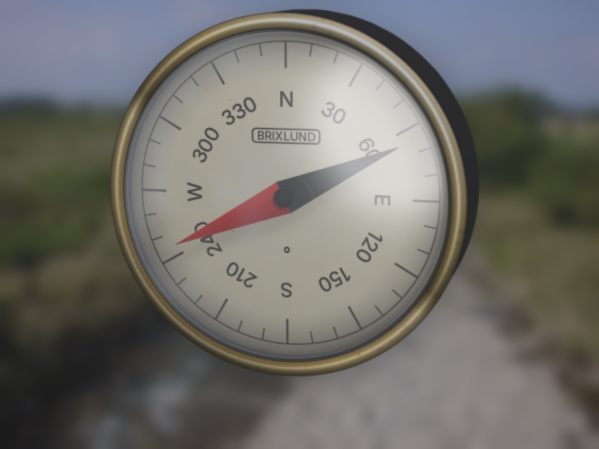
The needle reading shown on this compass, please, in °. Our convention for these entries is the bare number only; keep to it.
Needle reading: 245
